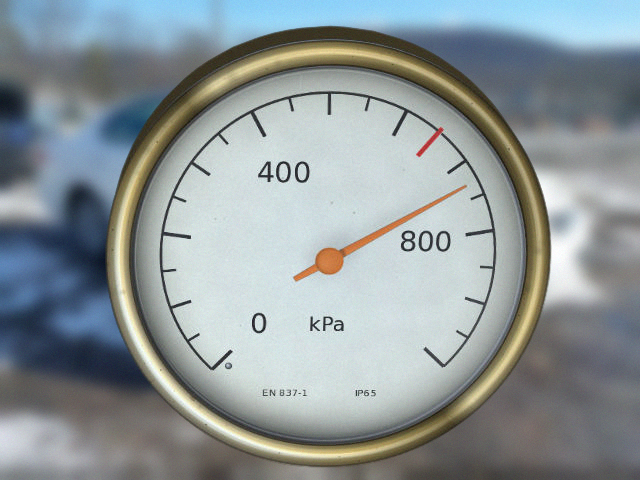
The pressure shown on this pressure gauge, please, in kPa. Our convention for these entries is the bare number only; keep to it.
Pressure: 725
